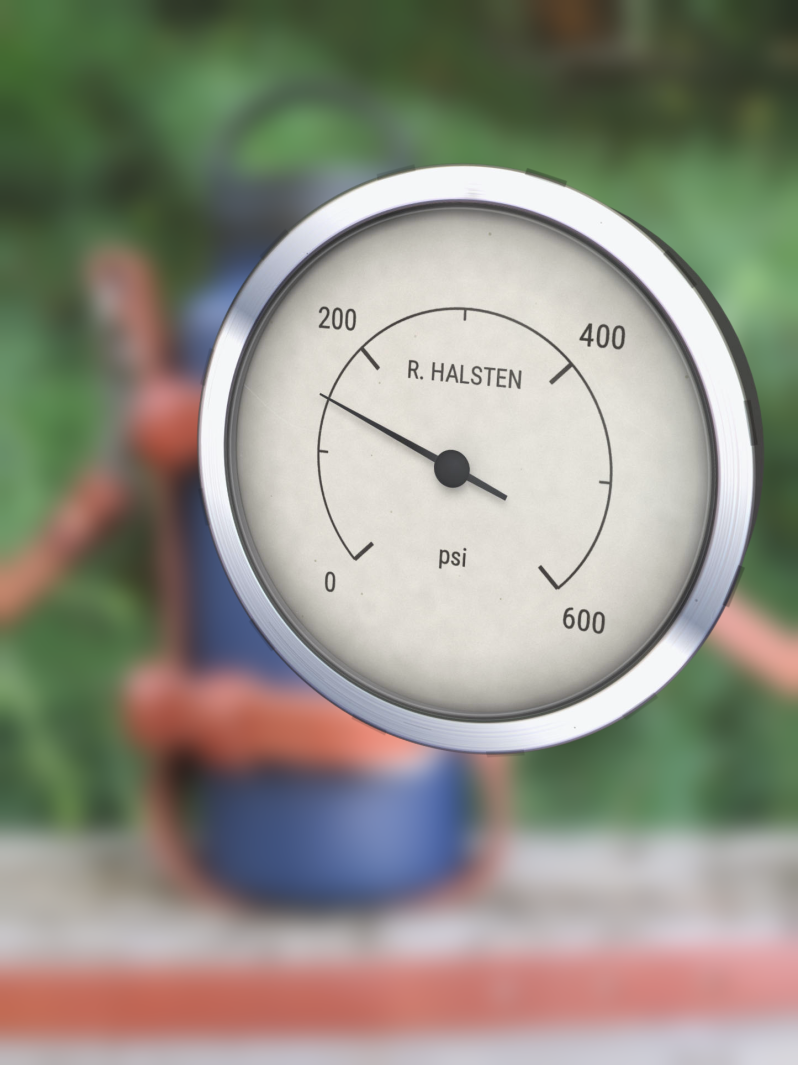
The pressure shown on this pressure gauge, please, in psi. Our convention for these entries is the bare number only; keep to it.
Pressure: 150
